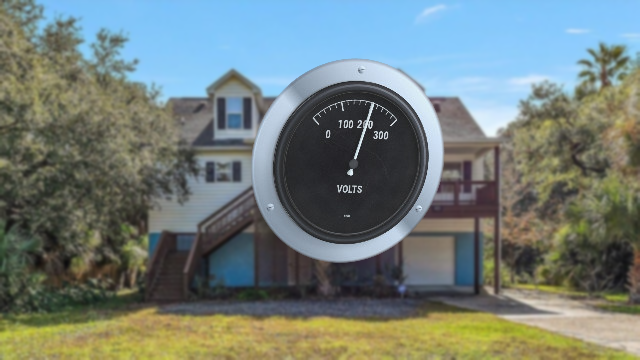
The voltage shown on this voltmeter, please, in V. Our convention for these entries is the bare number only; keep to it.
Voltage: 200
